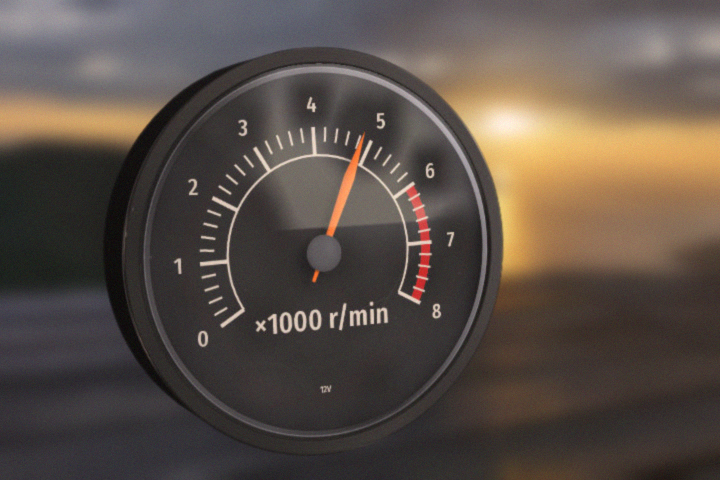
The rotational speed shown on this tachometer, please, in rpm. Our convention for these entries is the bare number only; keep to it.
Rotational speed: 4800
